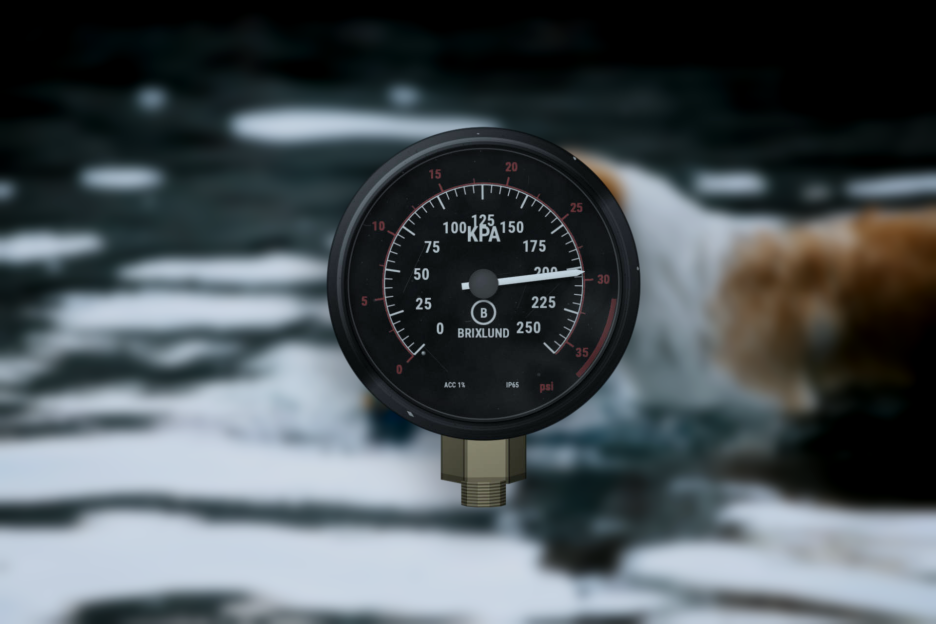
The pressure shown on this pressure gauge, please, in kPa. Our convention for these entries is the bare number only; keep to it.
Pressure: 202.5
